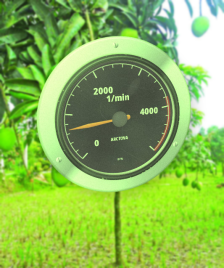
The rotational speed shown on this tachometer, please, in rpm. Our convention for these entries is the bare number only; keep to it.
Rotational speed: 700
